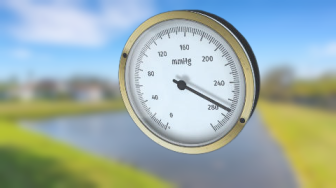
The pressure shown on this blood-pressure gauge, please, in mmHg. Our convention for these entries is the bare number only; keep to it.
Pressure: 270
